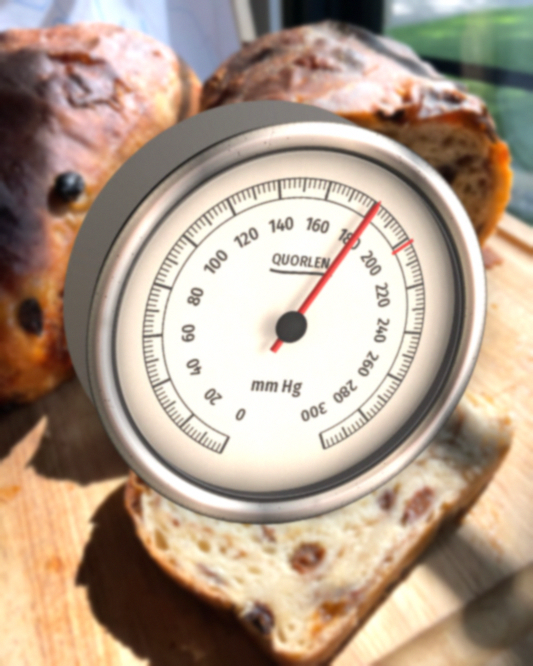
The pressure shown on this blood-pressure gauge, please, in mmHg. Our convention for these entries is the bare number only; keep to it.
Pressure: 180
